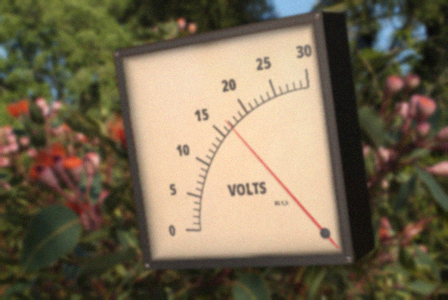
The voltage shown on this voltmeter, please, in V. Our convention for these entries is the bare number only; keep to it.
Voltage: 17
